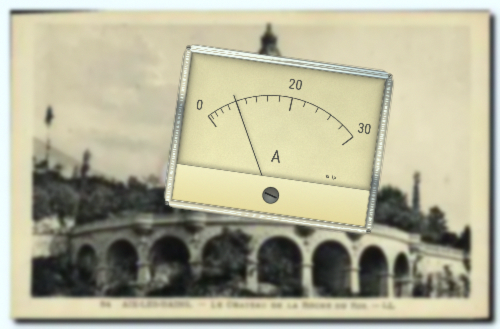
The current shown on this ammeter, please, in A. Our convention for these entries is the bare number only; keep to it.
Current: 10
